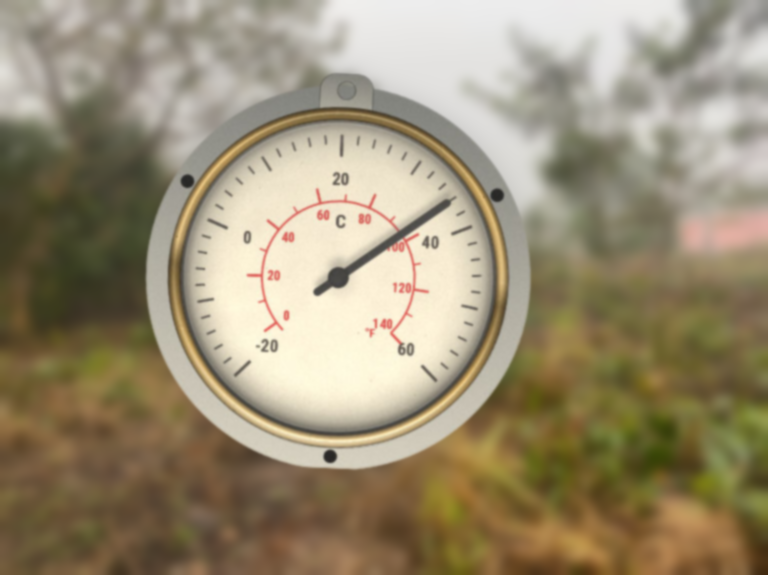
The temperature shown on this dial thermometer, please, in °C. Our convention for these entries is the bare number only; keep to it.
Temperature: 36
